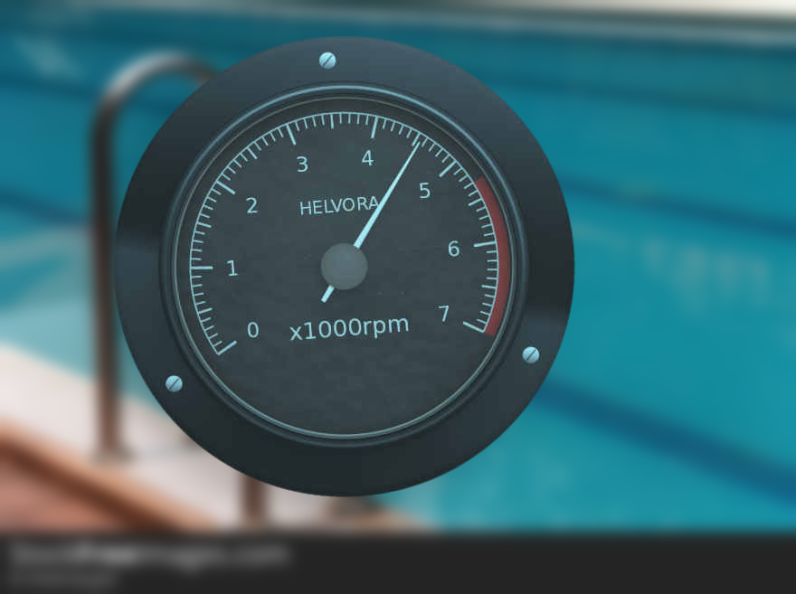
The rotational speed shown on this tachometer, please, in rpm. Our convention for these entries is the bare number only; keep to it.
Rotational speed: 4550
